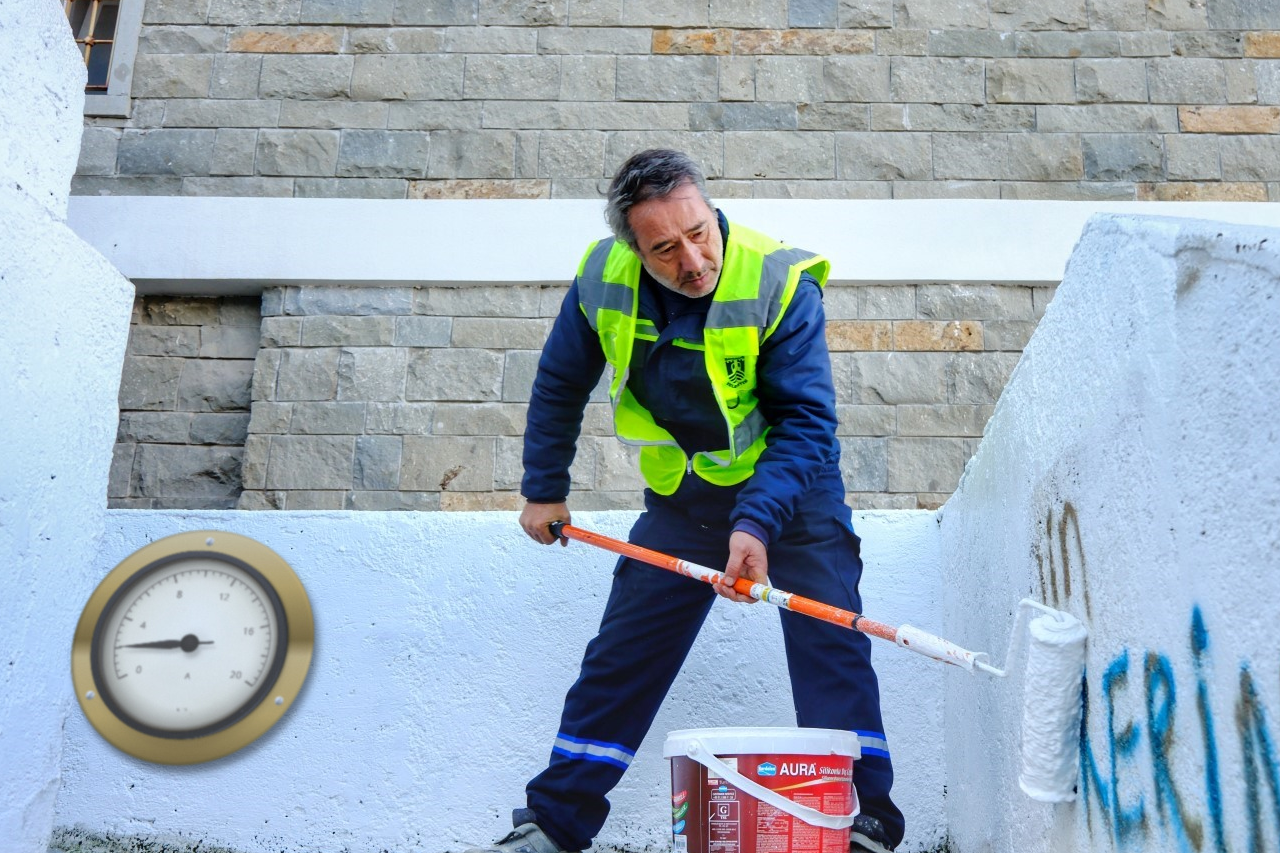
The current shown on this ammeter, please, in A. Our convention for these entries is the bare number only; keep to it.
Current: 2
